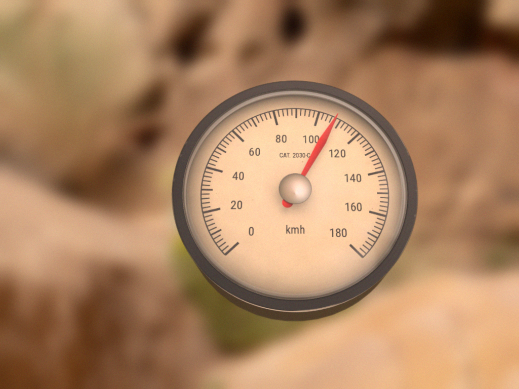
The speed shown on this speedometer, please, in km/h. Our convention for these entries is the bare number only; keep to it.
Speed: 108
